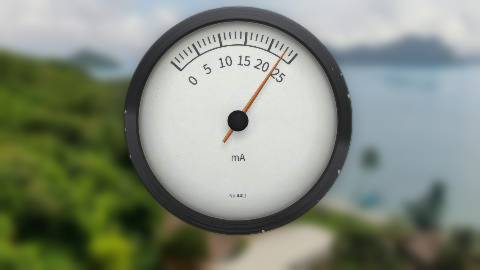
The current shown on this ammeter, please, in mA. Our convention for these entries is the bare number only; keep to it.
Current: 23
